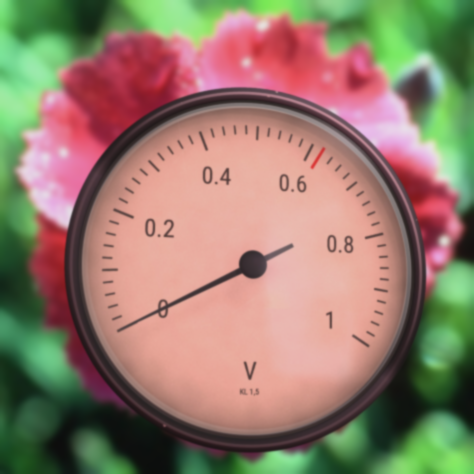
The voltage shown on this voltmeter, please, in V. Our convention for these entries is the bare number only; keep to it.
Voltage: 0
